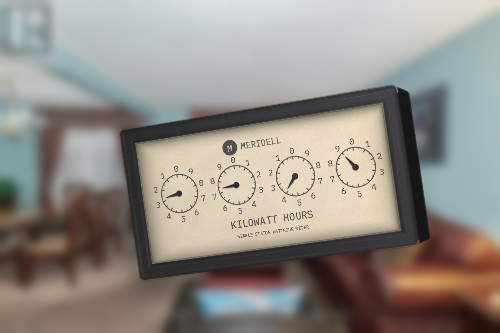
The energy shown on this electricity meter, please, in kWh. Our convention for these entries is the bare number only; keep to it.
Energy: 2739
